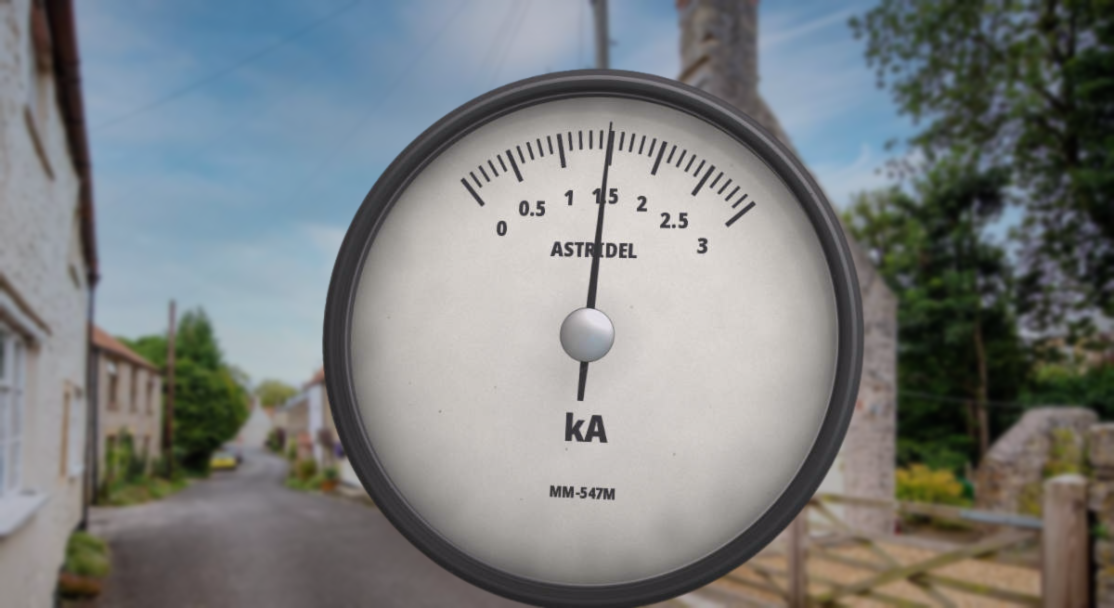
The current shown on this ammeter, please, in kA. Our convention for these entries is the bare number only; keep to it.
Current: 1.5
